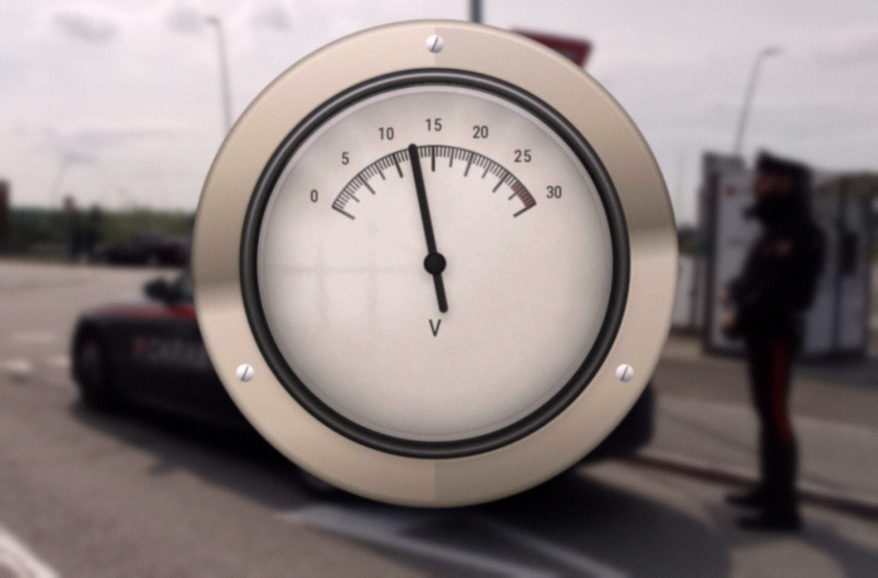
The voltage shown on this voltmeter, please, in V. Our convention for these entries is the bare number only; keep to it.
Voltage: 12.5
